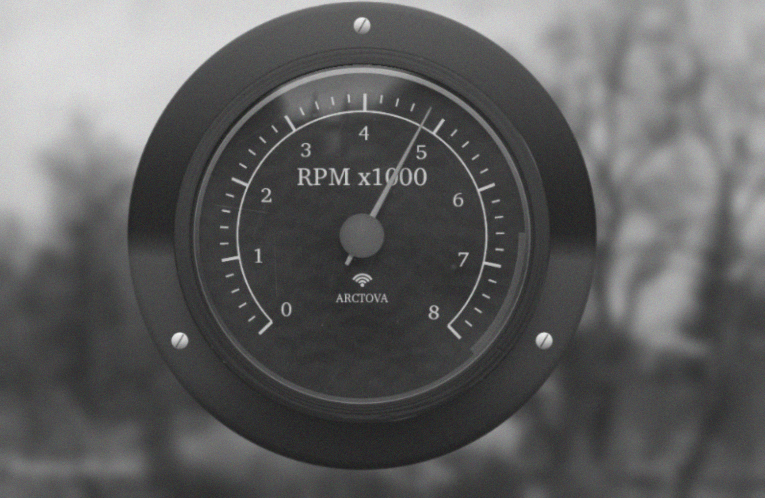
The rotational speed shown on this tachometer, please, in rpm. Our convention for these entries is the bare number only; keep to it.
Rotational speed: 4800
